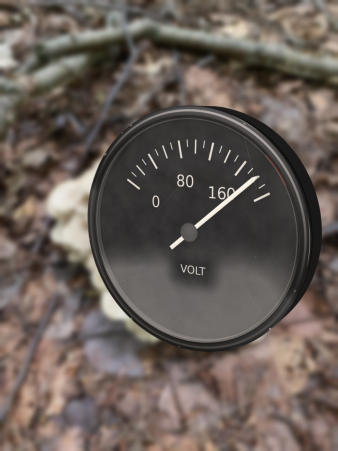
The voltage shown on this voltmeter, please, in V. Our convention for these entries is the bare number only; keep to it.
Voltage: 180
